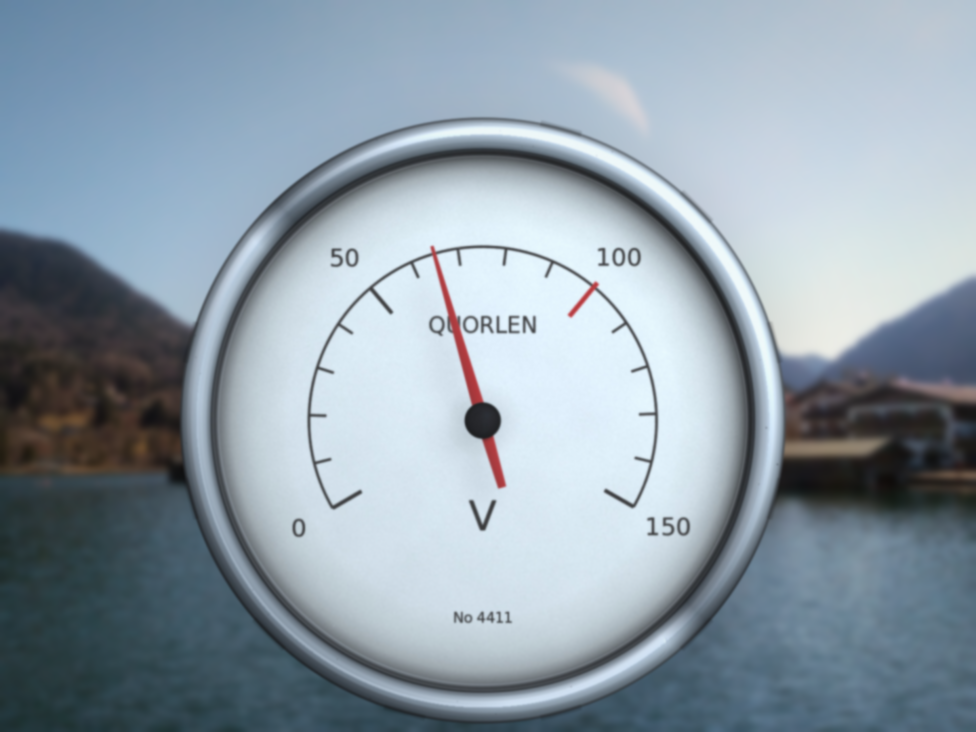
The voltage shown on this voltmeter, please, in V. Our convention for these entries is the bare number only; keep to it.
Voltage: 65
